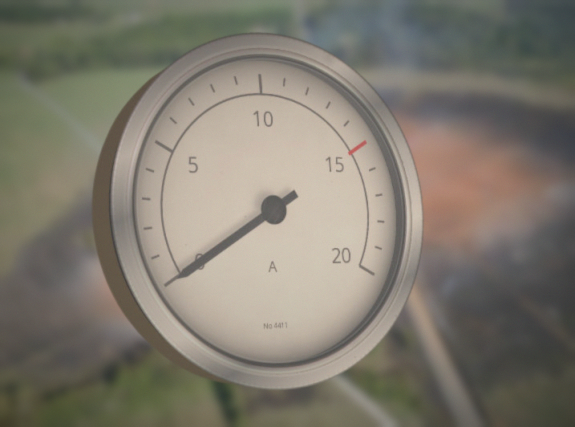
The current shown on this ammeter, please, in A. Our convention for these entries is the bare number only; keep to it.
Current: 0
